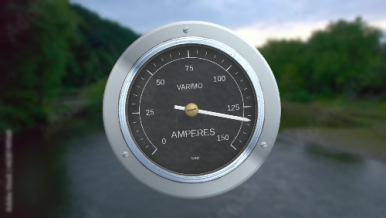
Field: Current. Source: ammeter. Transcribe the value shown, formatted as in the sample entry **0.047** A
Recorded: **132.5** A
